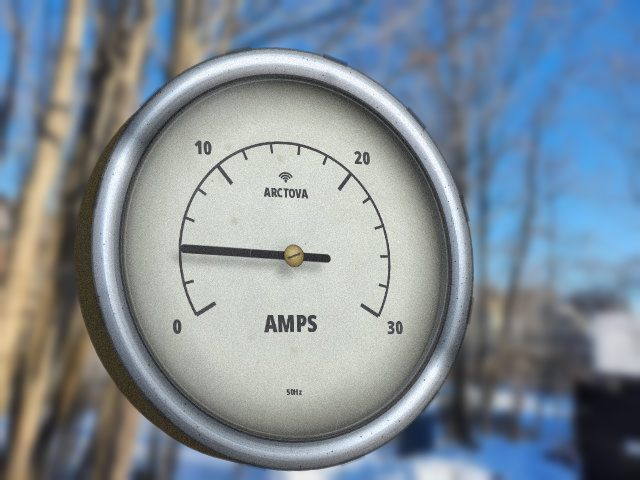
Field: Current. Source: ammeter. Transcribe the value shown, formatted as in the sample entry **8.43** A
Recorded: **4** A
